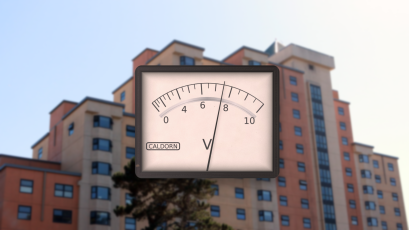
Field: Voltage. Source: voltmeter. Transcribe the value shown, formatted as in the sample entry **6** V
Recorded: **7.5** V
